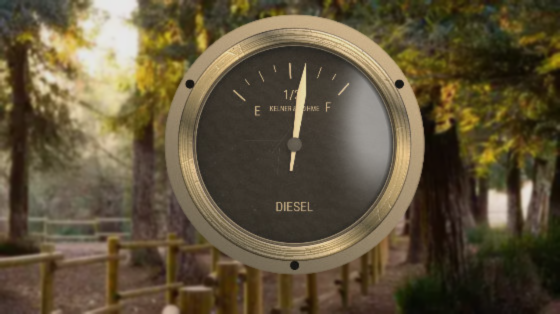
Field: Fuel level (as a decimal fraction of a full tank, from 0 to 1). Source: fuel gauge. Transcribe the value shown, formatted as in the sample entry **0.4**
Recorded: **0.625**
